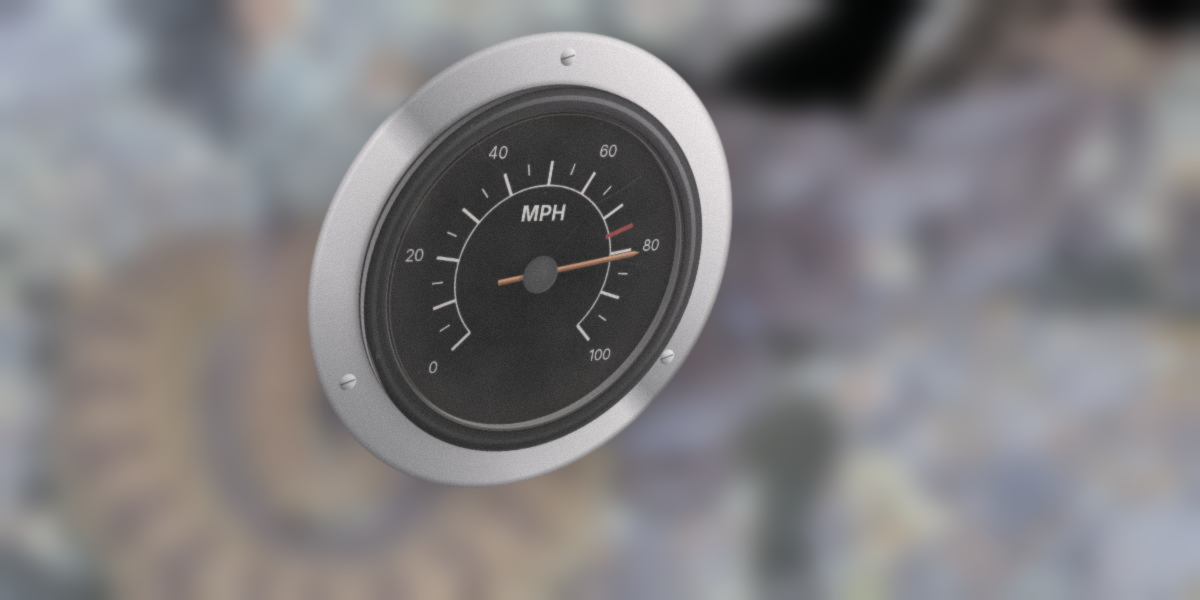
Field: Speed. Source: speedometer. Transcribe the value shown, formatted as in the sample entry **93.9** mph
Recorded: **80** mph
